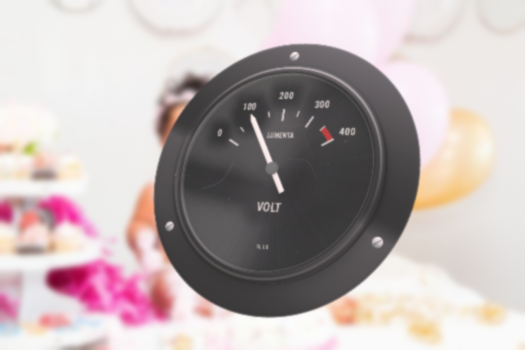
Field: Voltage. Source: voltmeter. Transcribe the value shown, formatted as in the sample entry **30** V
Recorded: **100** V
